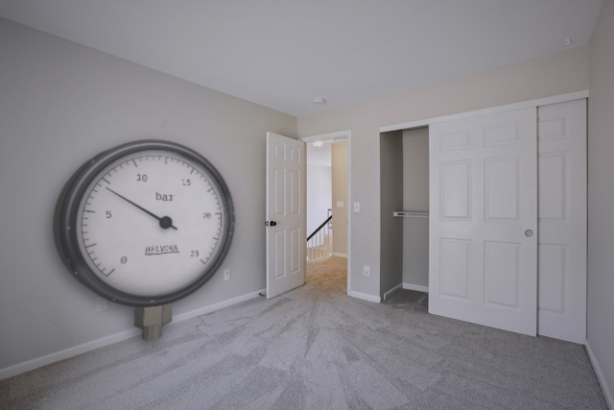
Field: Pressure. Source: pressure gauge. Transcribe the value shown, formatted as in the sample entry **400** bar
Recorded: **7** bar
